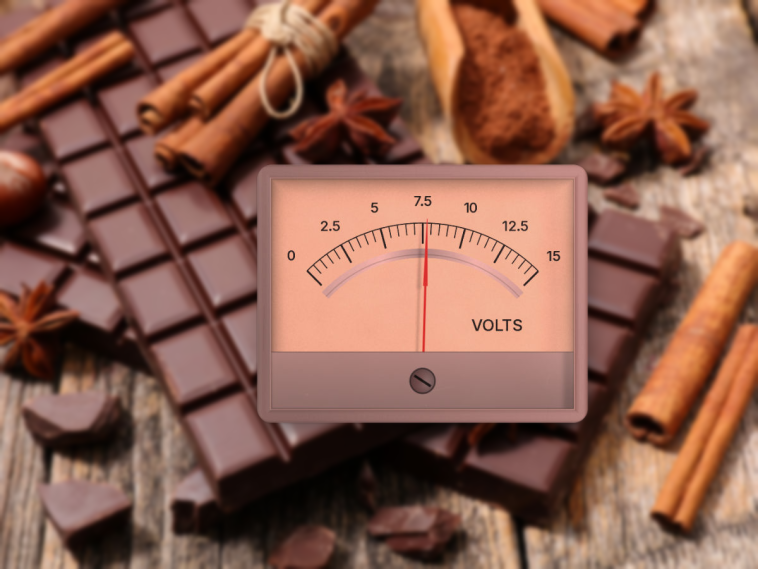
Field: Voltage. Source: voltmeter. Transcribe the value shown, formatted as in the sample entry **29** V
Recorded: **7.75** V
